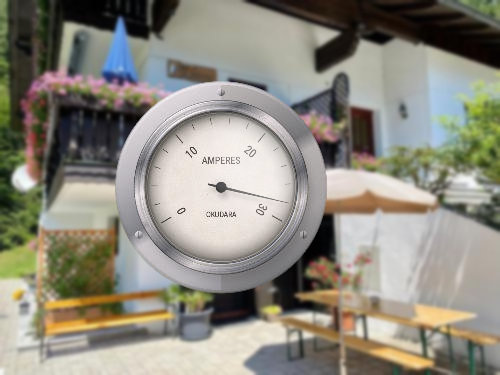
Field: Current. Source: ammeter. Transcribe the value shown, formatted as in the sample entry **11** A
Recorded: **28** A
